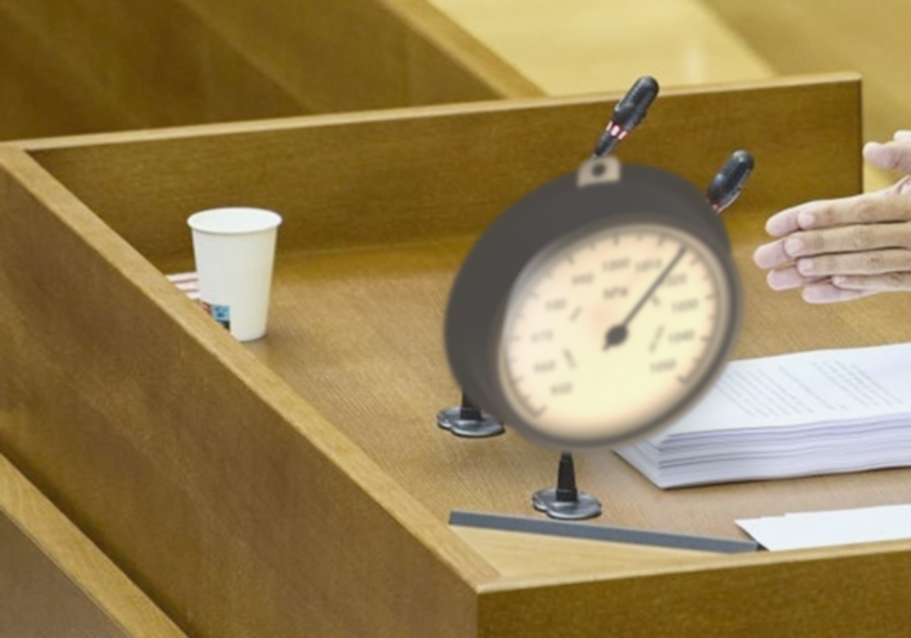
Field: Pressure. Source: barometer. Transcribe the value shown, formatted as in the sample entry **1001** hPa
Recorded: **1015** hPa
